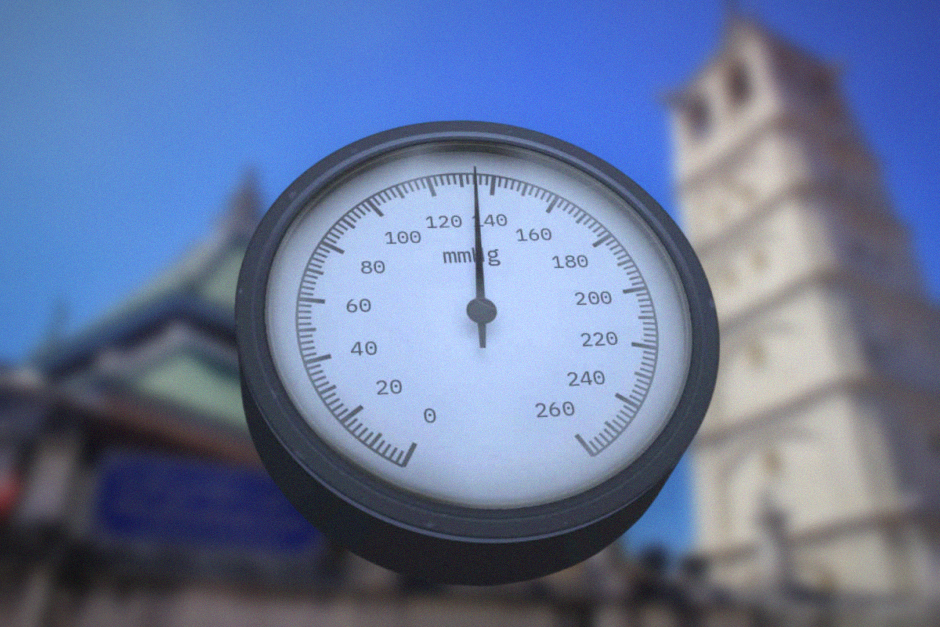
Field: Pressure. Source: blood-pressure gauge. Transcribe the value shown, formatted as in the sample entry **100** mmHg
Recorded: **134** mmHg
